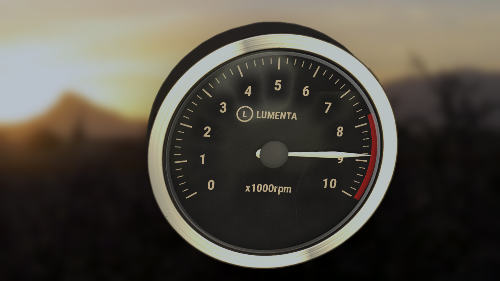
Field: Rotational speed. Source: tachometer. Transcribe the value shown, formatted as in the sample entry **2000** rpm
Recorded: **8800** rpm
